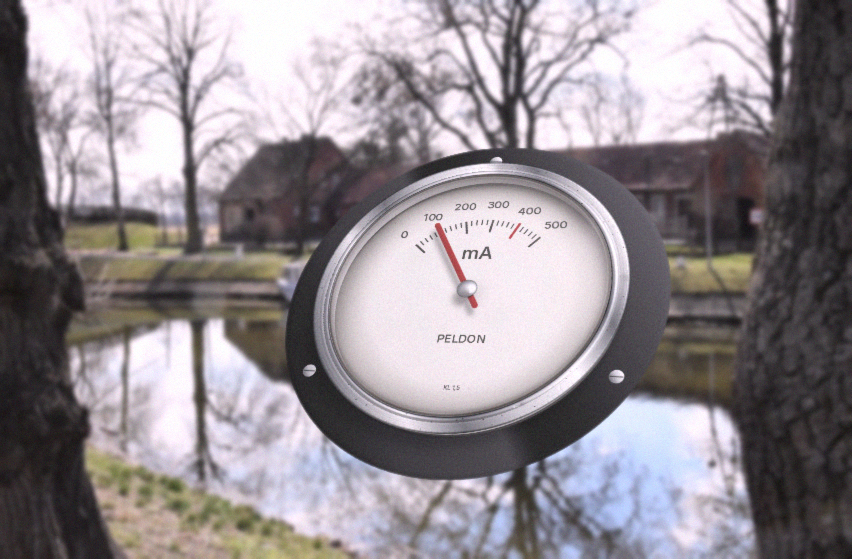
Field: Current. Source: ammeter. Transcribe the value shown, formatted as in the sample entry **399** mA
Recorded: **100** mA
